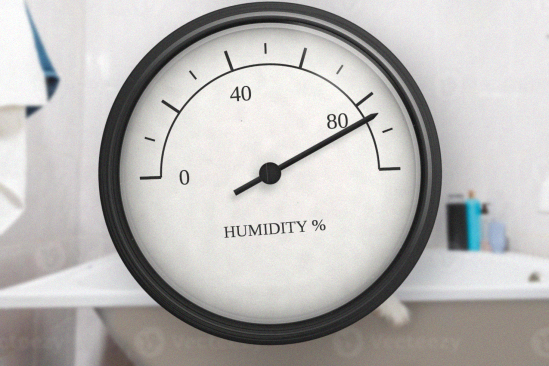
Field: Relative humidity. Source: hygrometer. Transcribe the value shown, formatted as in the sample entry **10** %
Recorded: **85** %
